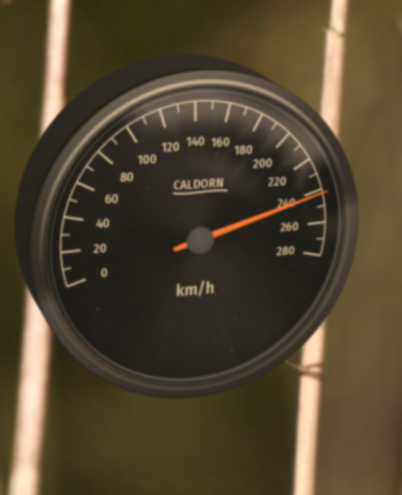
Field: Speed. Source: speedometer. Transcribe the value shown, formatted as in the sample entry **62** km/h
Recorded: **240** km/h
